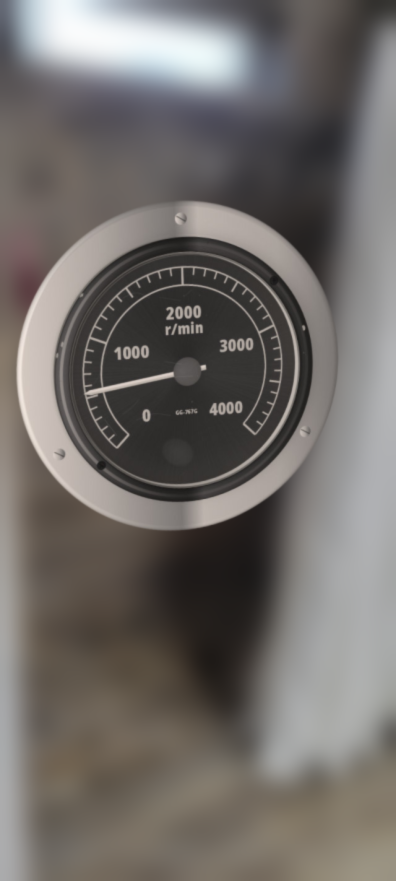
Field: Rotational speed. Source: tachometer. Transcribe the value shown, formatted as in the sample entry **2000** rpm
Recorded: **550** rpm
